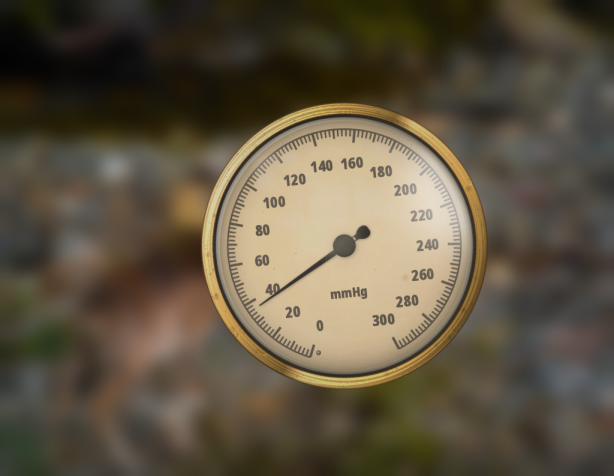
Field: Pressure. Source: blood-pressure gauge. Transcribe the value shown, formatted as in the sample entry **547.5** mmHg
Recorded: **36** mmHg
